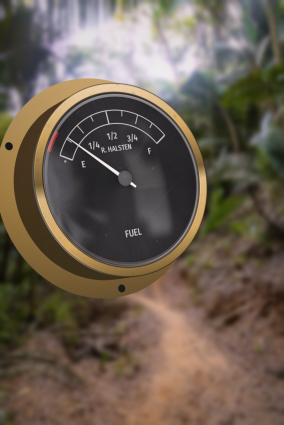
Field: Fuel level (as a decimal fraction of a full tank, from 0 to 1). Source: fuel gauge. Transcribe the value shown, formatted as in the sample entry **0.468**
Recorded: **0.125**
